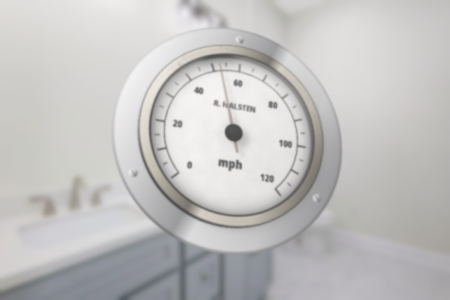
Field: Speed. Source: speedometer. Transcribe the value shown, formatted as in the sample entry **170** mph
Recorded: **52.5** mph
